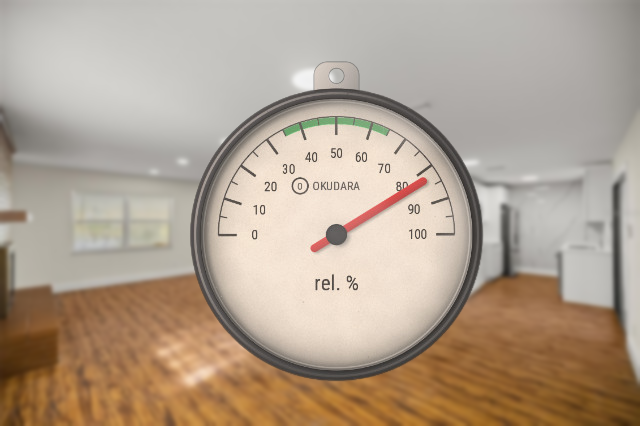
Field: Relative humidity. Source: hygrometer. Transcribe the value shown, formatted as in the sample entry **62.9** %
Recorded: **82.5** %
